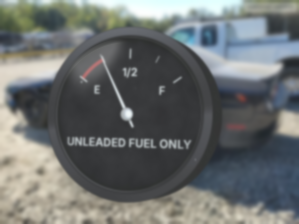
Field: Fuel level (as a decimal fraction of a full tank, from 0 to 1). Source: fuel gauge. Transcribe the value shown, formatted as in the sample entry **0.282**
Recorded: **0.25**
